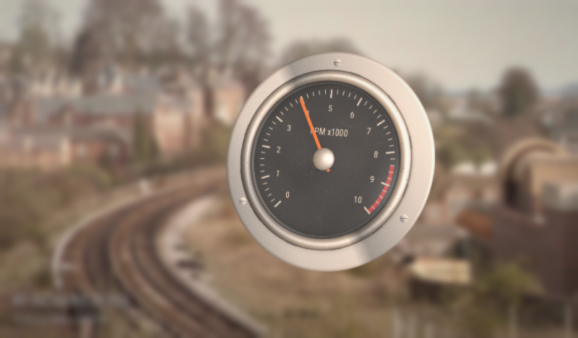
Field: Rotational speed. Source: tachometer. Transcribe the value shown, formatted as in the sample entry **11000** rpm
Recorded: **4000** rpm
